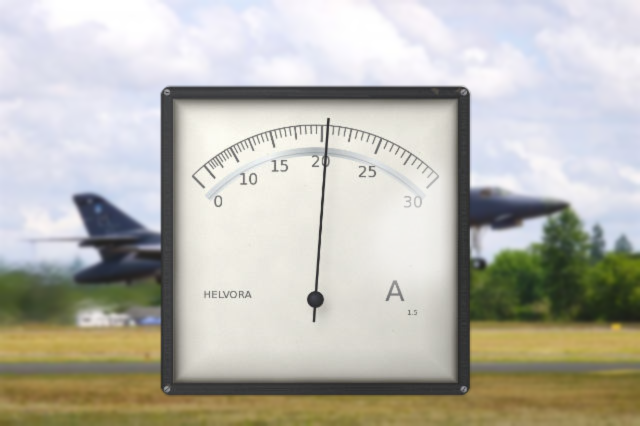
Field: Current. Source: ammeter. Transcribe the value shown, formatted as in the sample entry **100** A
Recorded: **20.5** A
